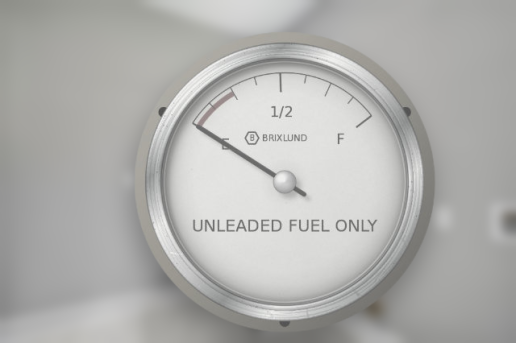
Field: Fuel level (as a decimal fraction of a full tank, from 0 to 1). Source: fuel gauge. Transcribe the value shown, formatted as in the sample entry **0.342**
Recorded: **0**
